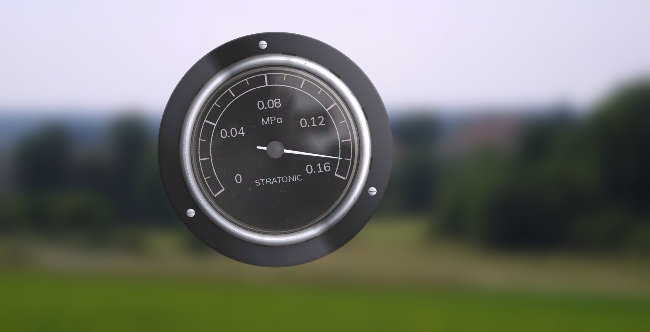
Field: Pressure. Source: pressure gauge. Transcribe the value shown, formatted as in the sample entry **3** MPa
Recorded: **0.15** MPa
